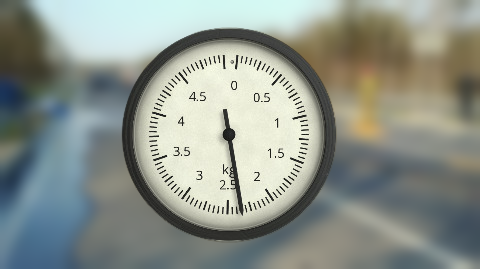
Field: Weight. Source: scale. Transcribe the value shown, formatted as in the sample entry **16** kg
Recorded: **2.35** kg
